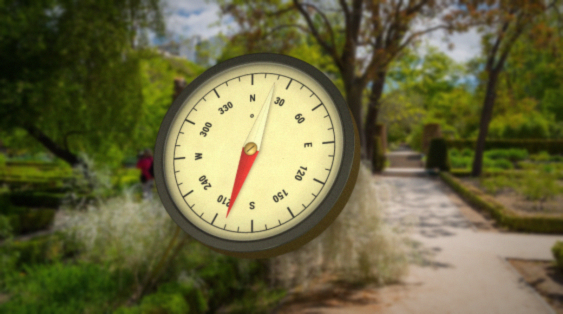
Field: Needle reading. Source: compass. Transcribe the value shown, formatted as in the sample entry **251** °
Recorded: **200** °
